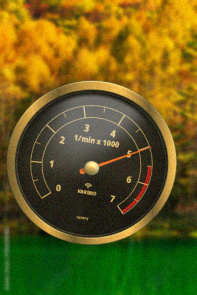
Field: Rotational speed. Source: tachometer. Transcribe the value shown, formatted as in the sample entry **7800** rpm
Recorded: **5000** rpm
